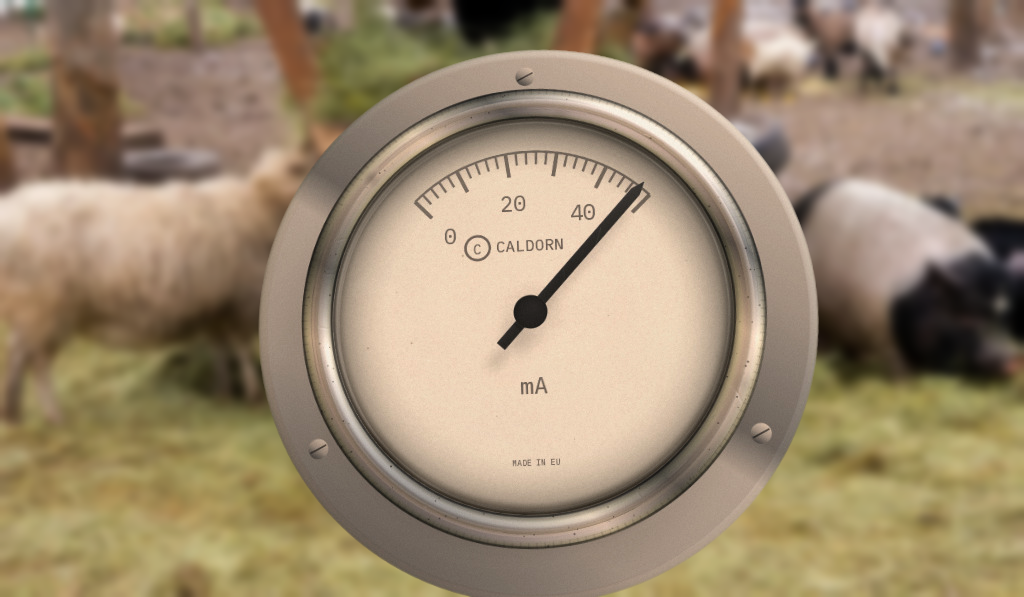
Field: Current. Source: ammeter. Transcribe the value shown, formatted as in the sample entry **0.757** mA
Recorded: **48** mA
